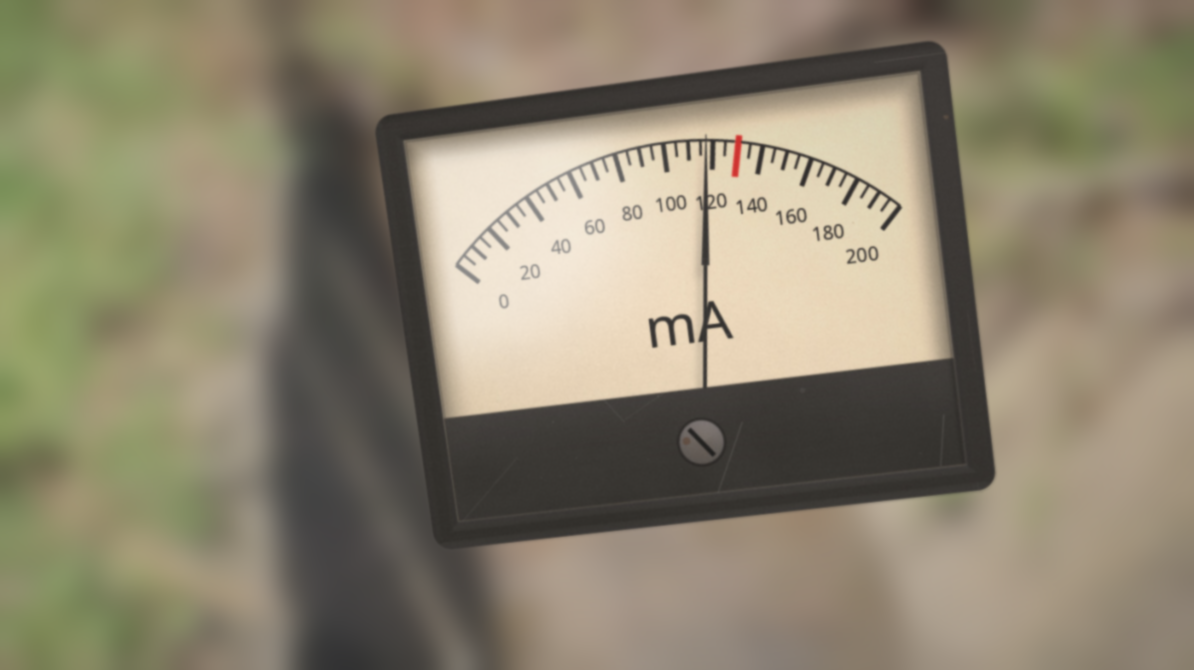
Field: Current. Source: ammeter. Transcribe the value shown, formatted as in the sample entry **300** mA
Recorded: **117.5** mA
